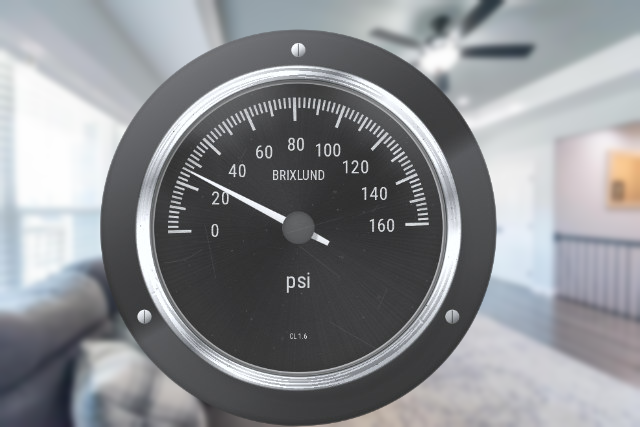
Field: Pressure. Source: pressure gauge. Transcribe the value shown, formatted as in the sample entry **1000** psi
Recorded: **26** psi
